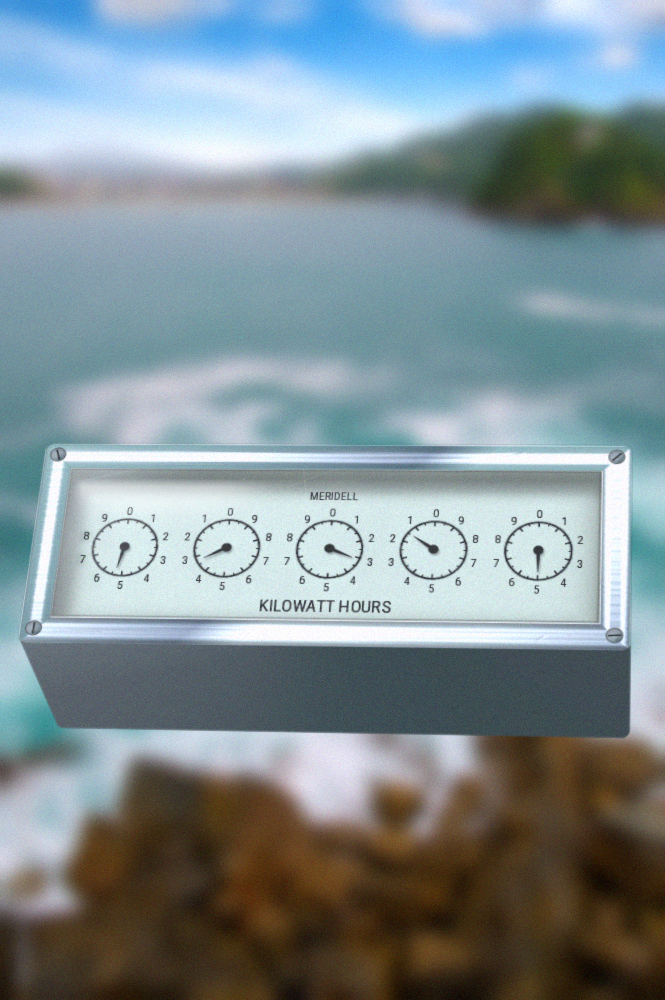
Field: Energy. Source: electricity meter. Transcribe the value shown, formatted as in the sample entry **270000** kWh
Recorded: **53315** kWh
